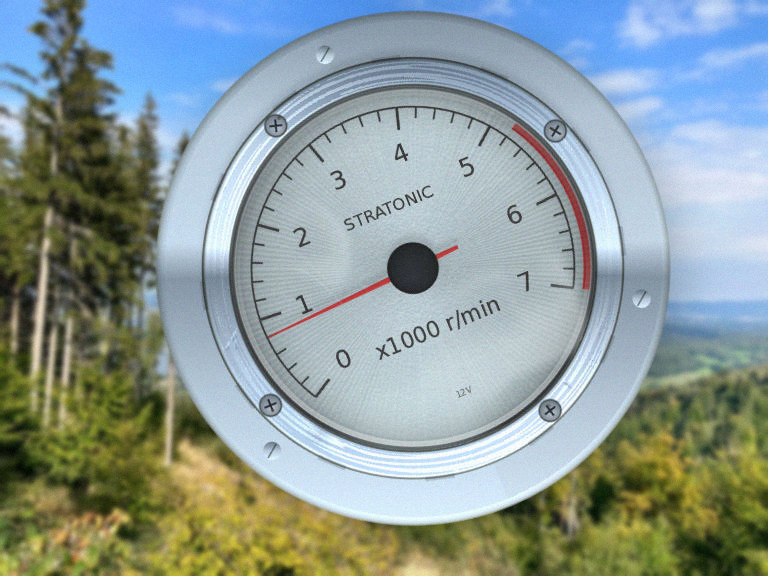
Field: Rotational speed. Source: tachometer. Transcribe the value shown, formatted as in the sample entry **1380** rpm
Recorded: **800** rpm
